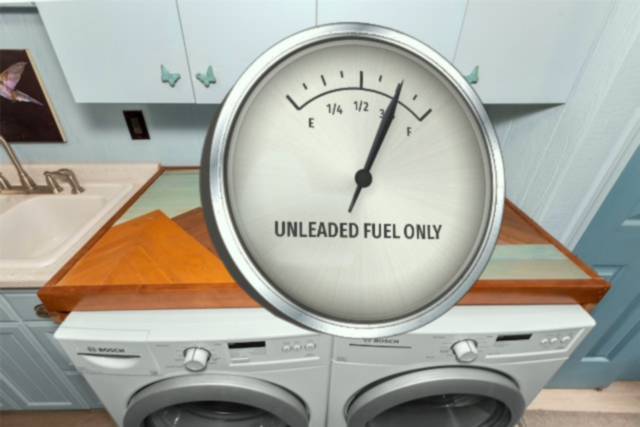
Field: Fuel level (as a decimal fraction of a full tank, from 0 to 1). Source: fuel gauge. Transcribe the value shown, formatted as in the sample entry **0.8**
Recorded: **0.75**
